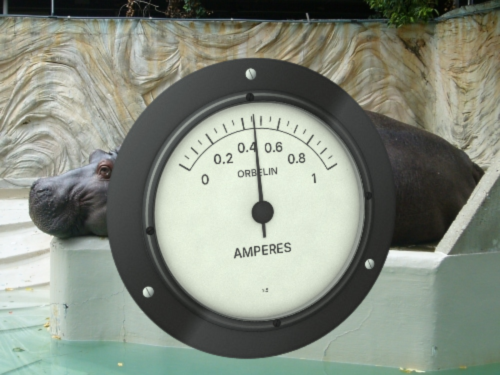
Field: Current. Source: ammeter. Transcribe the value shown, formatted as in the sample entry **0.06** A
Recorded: **0.45** A
